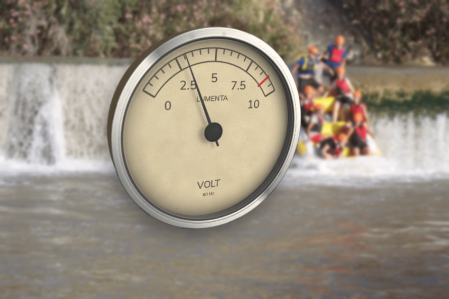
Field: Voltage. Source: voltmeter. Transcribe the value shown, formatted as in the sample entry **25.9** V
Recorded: **3** V
